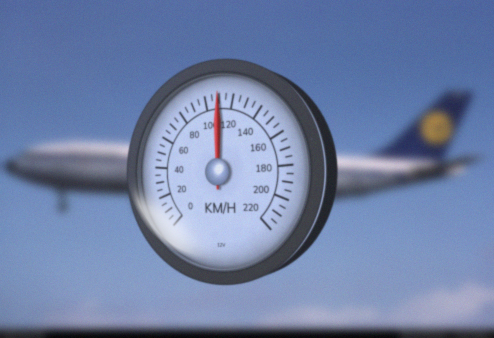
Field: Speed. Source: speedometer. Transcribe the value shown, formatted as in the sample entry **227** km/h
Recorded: **110** km/h
